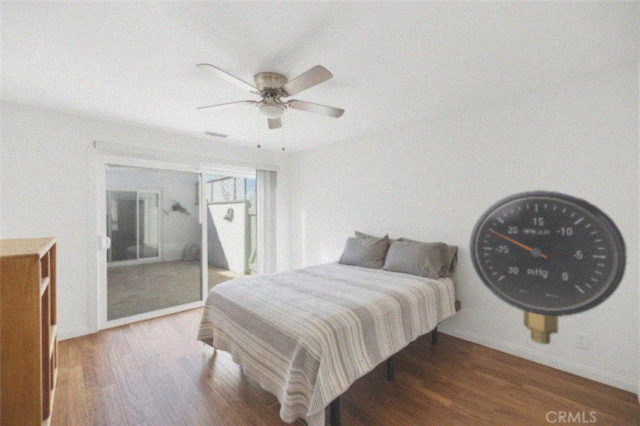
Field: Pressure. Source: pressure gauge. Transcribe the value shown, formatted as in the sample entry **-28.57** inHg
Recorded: **-22** inHg
